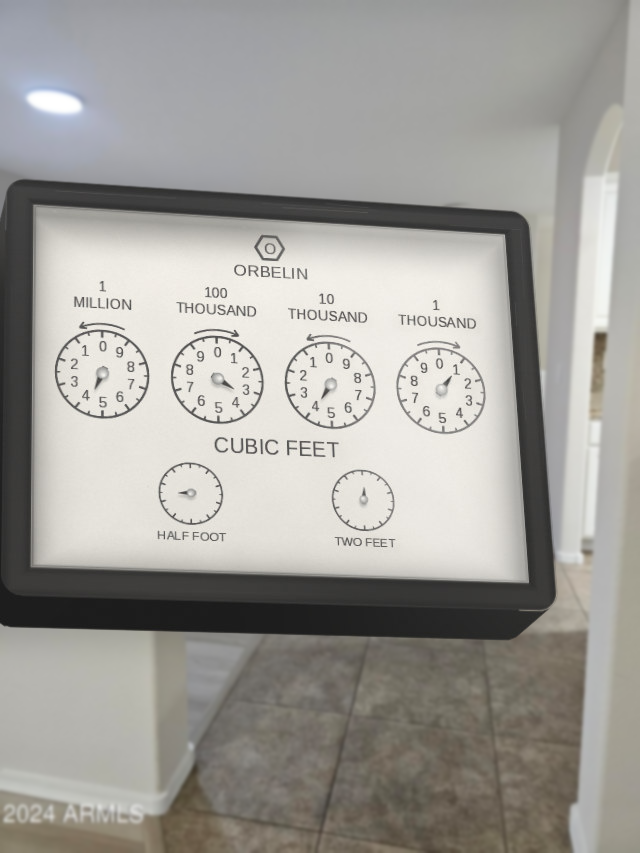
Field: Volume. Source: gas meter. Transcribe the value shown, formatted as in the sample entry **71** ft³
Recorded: **434100** ft³
